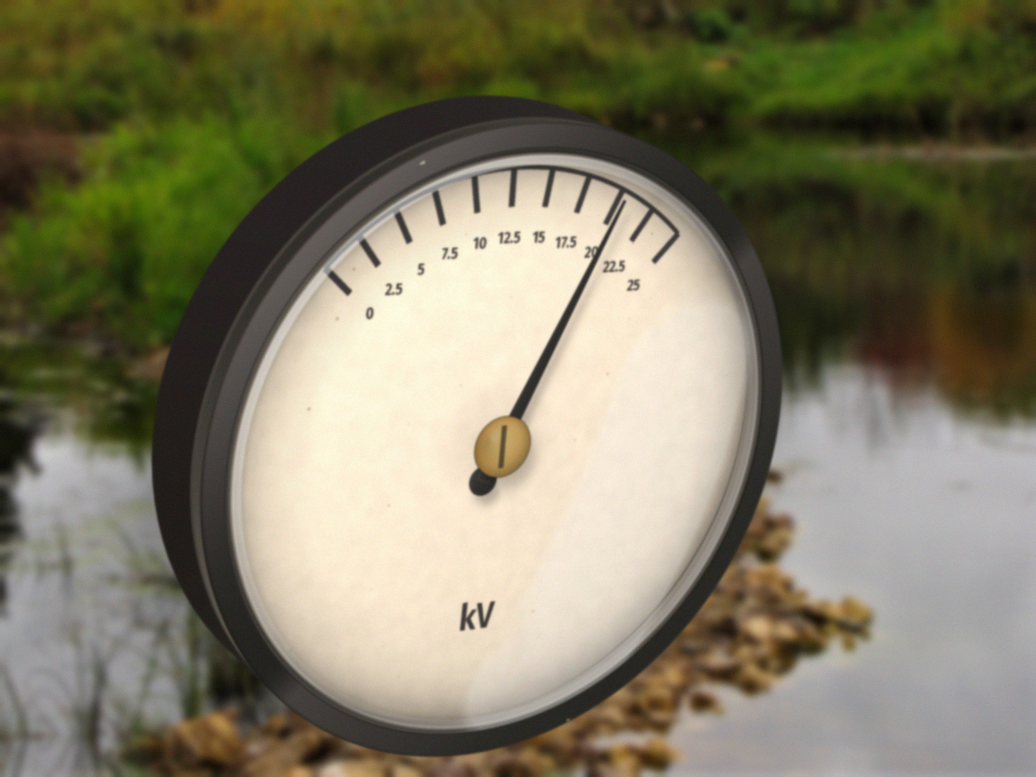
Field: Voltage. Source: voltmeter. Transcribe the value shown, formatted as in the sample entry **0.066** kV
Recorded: **20** kV
